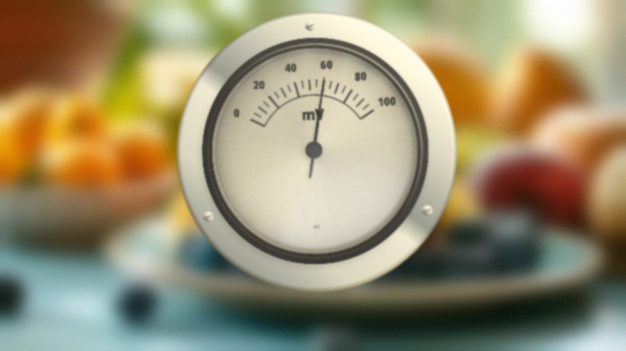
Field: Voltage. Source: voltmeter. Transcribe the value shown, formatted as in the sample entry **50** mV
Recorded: **60** mV
